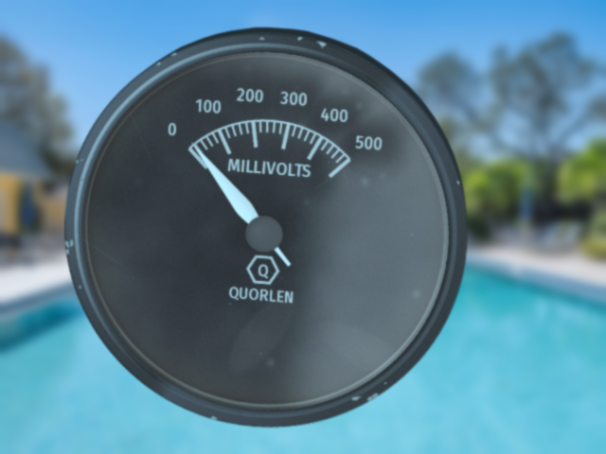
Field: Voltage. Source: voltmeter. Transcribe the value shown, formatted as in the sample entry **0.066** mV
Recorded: **20** mV
